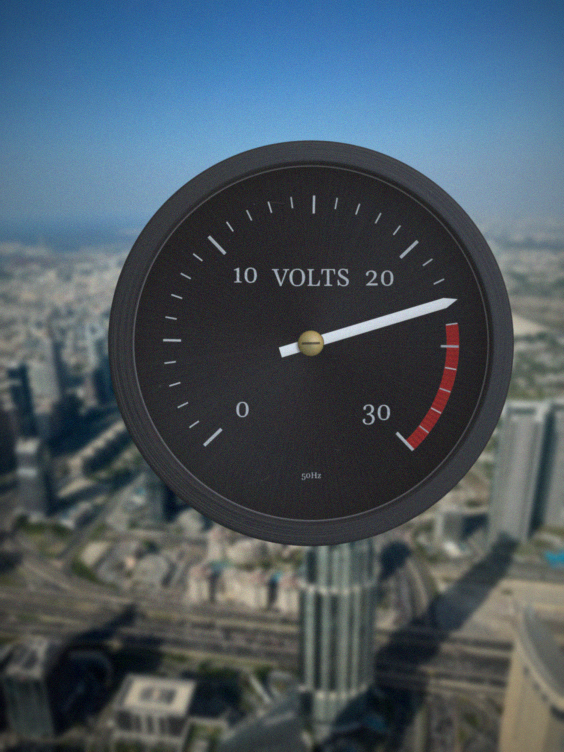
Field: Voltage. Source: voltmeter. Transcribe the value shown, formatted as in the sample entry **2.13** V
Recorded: **23** V
